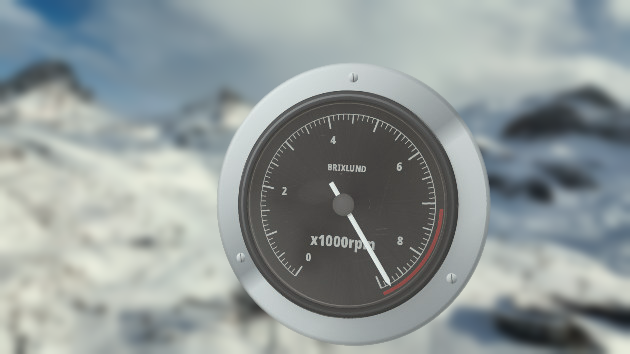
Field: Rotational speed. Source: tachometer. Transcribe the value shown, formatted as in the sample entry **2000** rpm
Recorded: **8800** rpm
